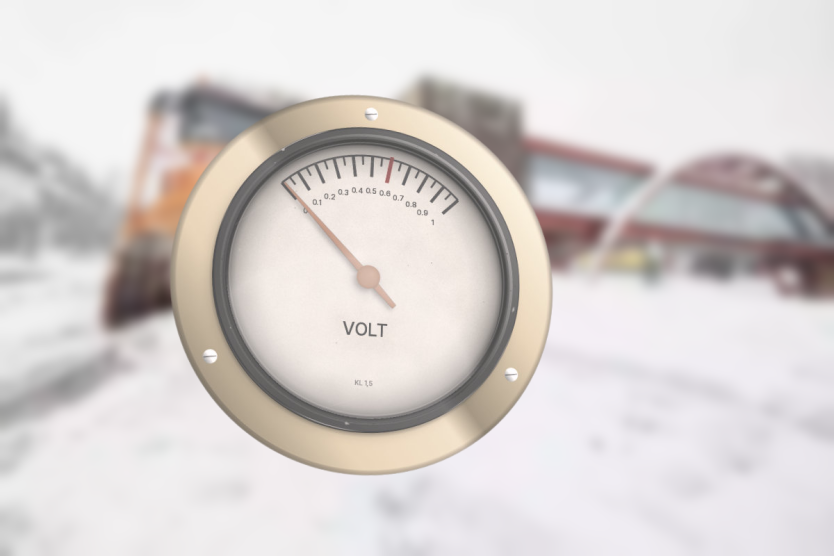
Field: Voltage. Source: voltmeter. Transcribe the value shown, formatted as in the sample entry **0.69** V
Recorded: **0** V
